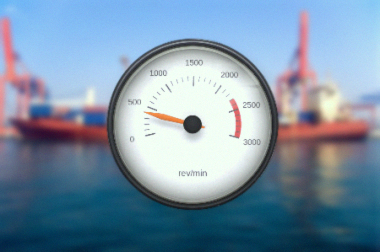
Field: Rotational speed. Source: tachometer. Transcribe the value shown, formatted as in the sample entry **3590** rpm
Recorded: **400** rpm
